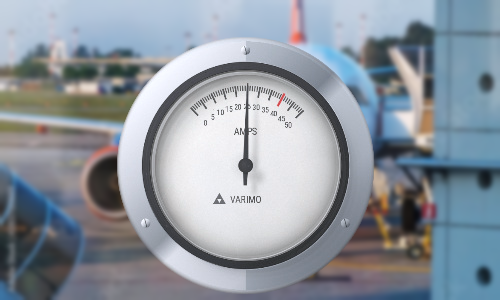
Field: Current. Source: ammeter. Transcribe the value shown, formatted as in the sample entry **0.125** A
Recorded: **25** A
